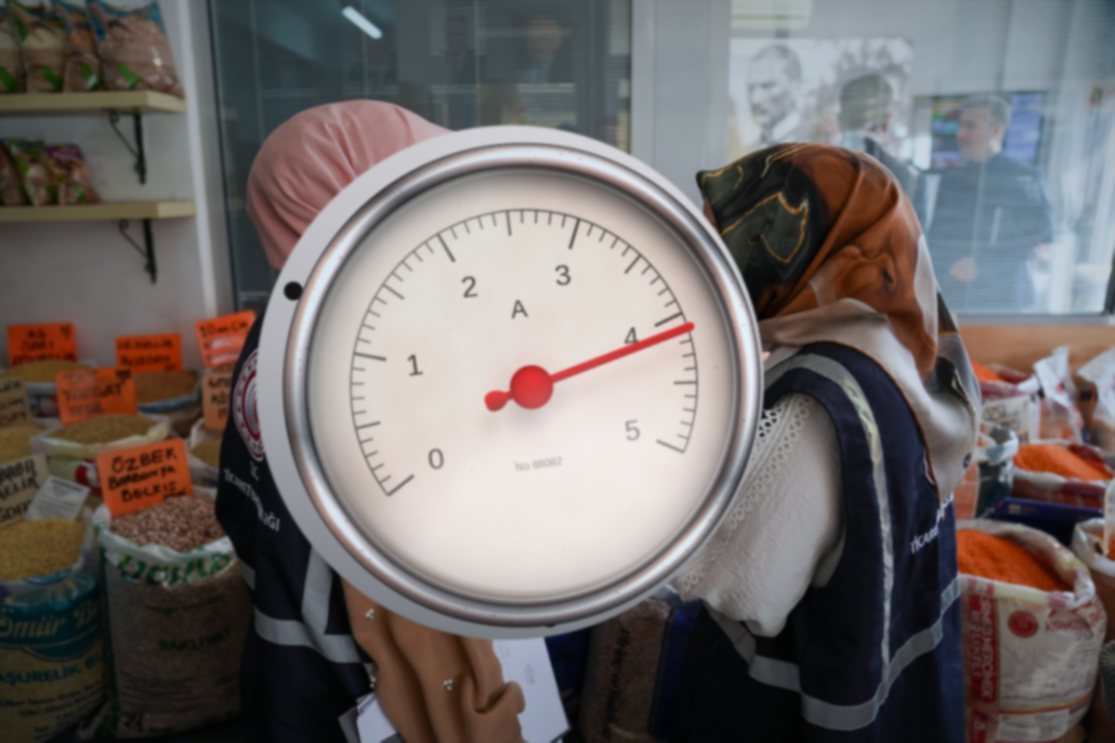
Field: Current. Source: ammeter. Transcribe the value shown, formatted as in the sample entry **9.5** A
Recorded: **4.1** A
